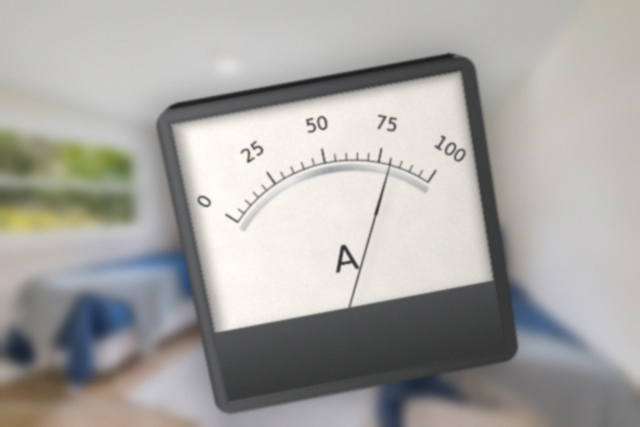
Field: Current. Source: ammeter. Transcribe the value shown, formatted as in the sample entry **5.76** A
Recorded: **80** A
